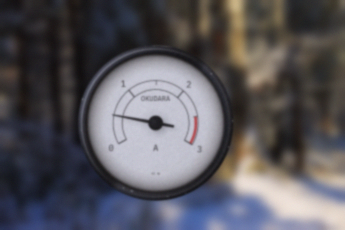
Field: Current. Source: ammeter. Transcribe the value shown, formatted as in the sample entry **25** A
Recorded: **0.5** A
